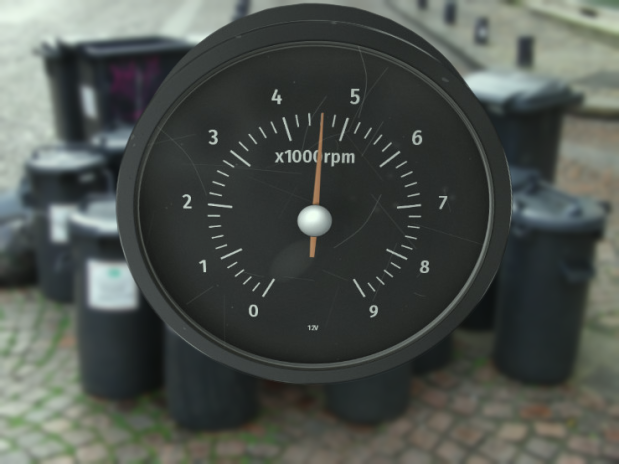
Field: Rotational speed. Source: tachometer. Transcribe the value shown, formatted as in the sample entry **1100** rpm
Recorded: **4600** rpm
